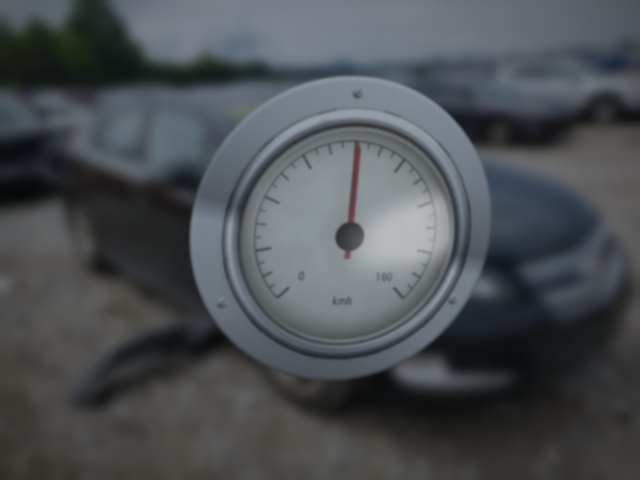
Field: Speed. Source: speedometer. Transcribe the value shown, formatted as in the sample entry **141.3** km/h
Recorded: **80** km/h
